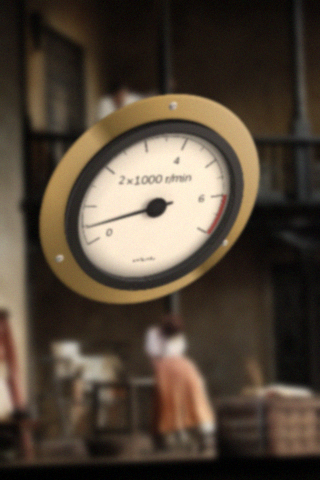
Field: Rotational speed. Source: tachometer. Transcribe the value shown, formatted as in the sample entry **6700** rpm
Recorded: **500** rpm
